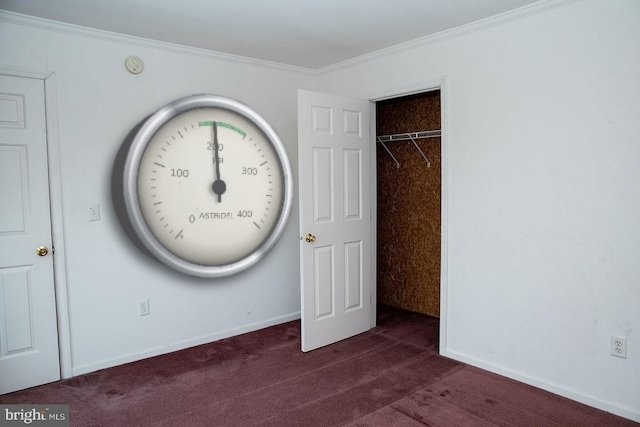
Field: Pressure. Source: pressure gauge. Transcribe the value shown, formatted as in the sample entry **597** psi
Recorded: **200** psi
